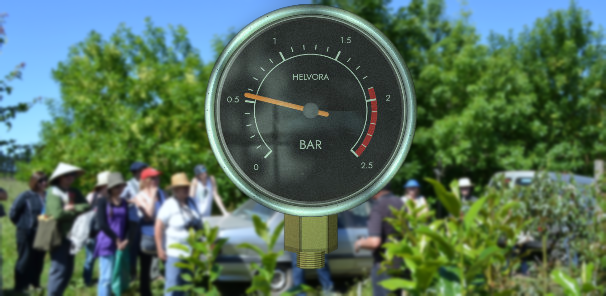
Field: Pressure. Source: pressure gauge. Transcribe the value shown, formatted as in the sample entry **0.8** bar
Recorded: **0.55** bar
